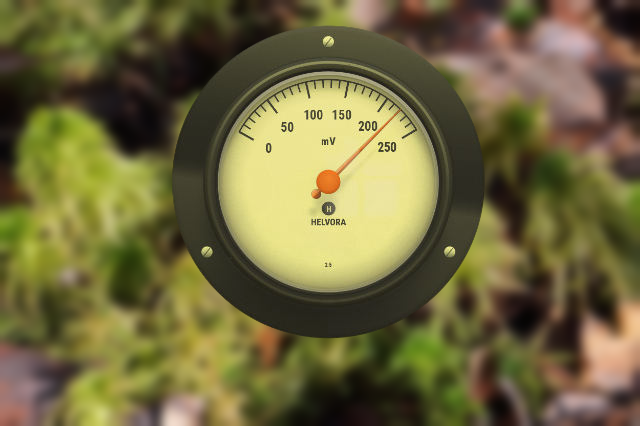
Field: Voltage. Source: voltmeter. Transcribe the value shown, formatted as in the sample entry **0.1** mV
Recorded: **220** mV
